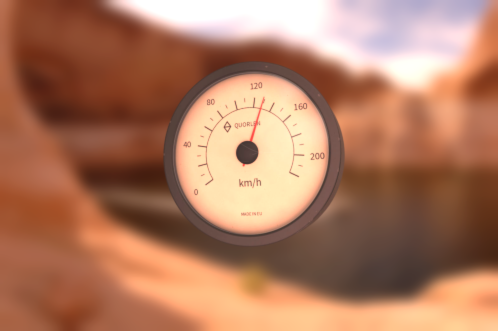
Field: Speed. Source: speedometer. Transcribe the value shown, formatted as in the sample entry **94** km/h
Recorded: **130** km/h
